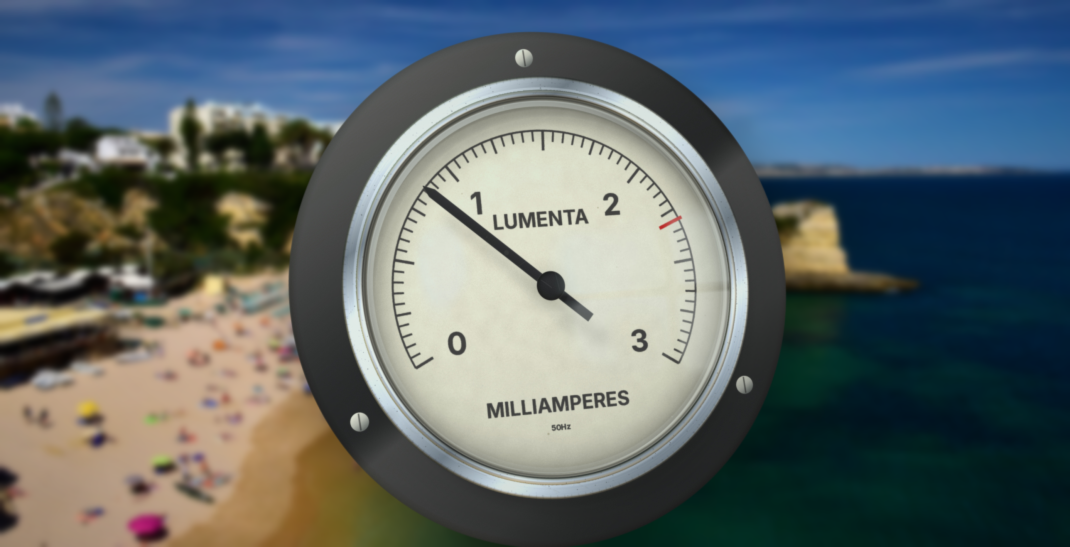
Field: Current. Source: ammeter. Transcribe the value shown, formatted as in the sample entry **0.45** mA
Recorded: **0.85** mA
